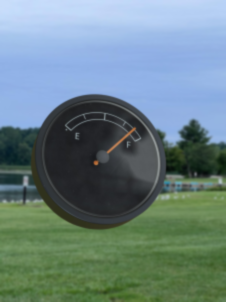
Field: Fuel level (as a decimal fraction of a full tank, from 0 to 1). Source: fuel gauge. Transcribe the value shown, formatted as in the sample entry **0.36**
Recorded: **0.875**
